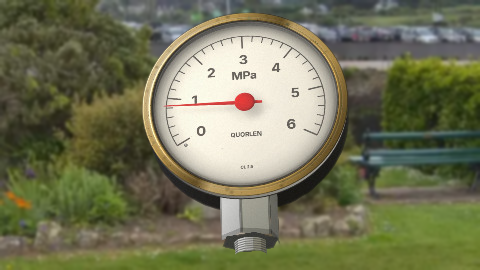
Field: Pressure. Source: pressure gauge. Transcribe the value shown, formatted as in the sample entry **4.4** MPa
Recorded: **0.8** MPa
